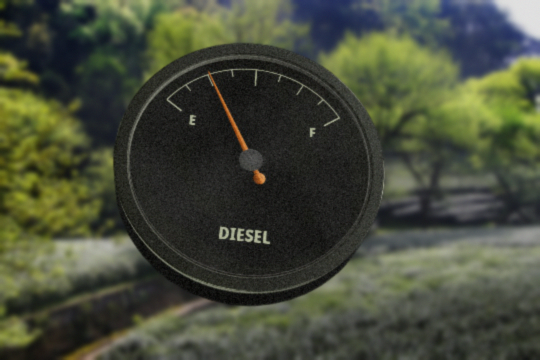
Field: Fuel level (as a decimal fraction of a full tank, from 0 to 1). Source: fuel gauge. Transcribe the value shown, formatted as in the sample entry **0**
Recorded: **0.25**
